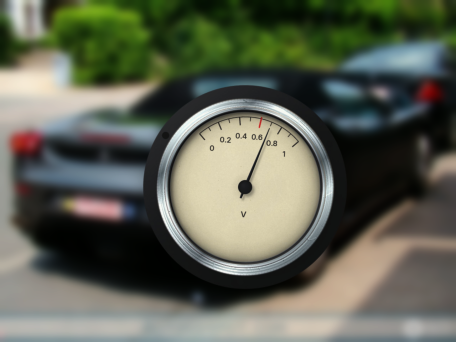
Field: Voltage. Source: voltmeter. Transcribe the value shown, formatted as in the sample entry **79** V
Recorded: **0.7** V
